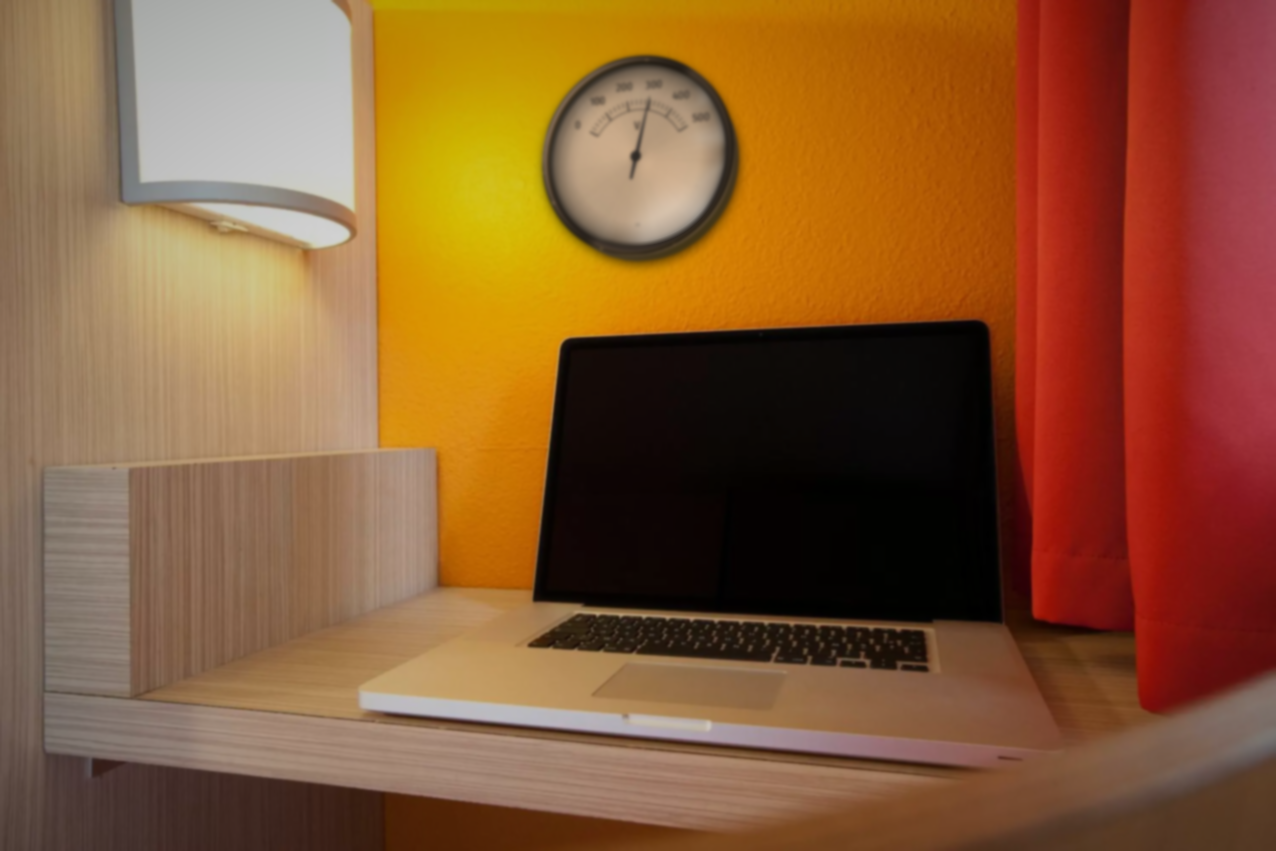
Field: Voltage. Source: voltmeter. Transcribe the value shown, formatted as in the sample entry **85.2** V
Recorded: **300** V
